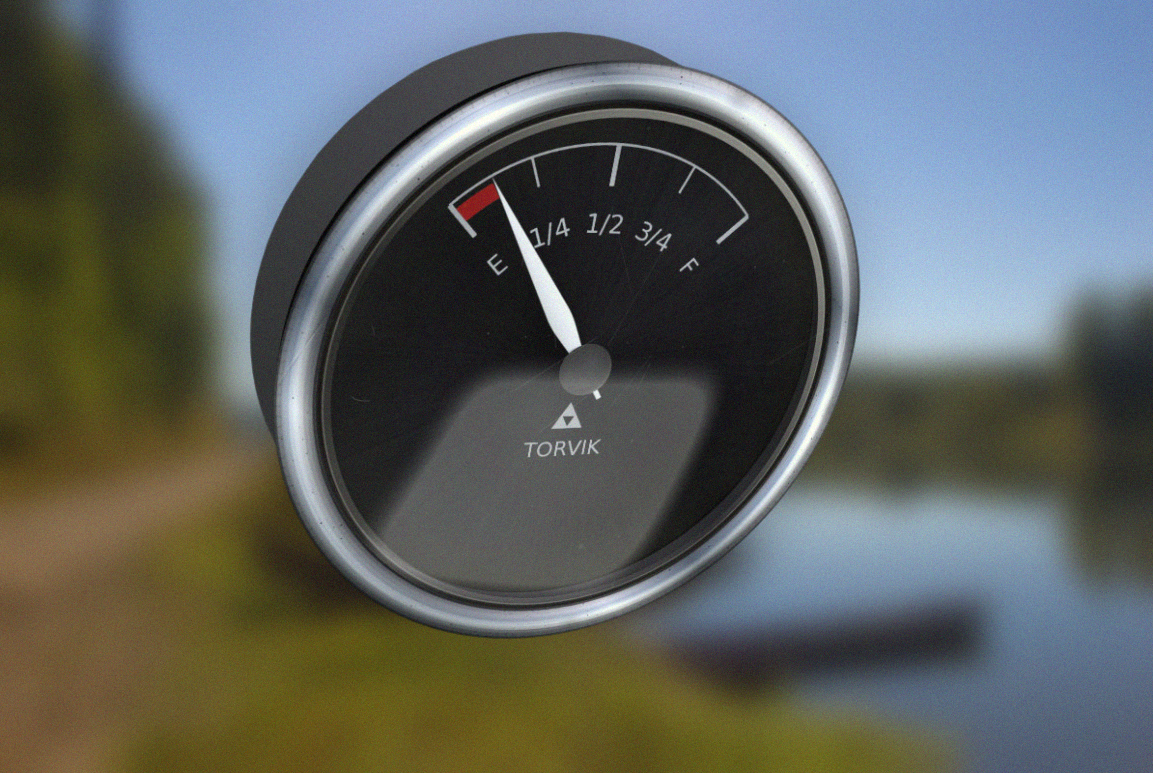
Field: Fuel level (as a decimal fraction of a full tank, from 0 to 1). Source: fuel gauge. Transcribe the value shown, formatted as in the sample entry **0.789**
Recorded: **0.125**
